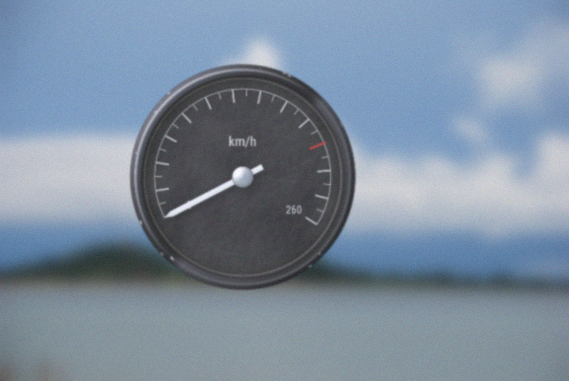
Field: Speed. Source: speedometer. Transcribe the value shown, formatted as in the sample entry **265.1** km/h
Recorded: **0** km/h
